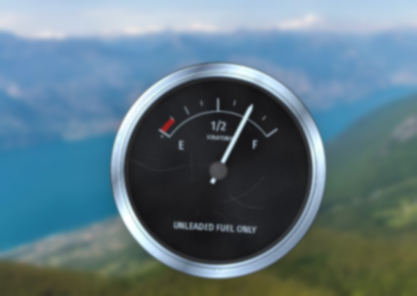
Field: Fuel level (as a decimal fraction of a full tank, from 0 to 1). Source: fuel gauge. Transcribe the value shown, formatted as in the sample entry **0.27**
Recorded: **0.75**
